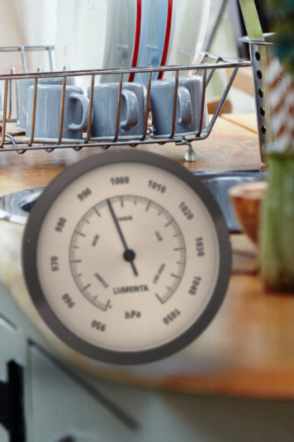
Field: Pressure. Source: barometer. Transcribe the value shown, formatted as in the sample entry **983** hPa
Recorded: **995** hPa
